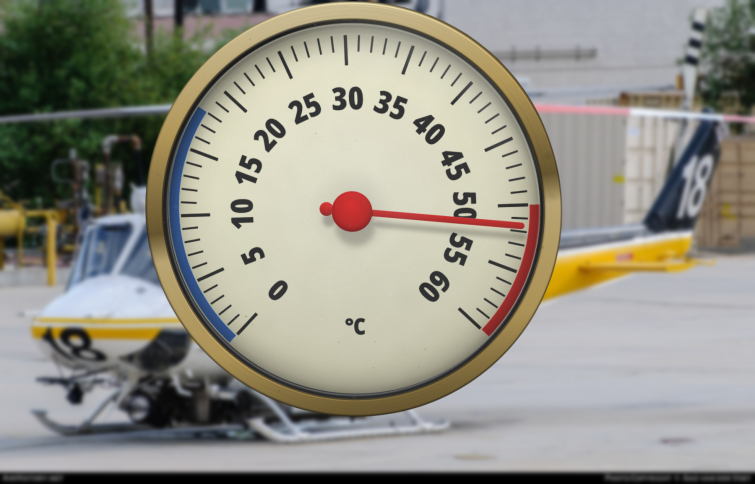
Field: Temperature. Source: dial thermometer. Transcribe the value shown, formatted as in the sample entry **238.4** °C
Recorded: **51.5** °C
